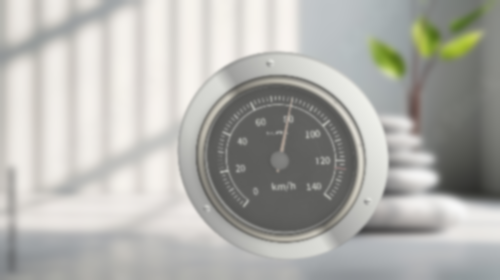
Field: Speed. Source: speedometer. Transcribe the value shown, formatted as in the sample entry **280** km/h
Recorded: **80** km/h
